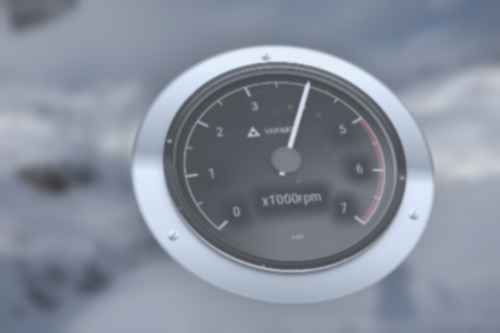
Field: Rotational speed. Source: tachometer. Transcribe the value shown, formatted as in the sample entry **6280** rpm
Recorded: **4000** rpm
